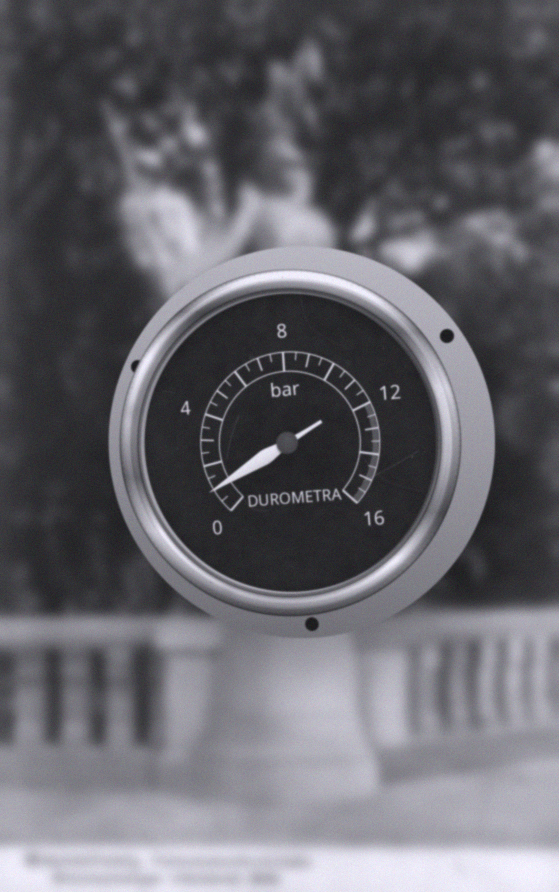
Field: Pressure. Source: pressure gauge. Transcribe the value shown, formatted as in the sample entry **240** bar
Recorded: **1** bar
